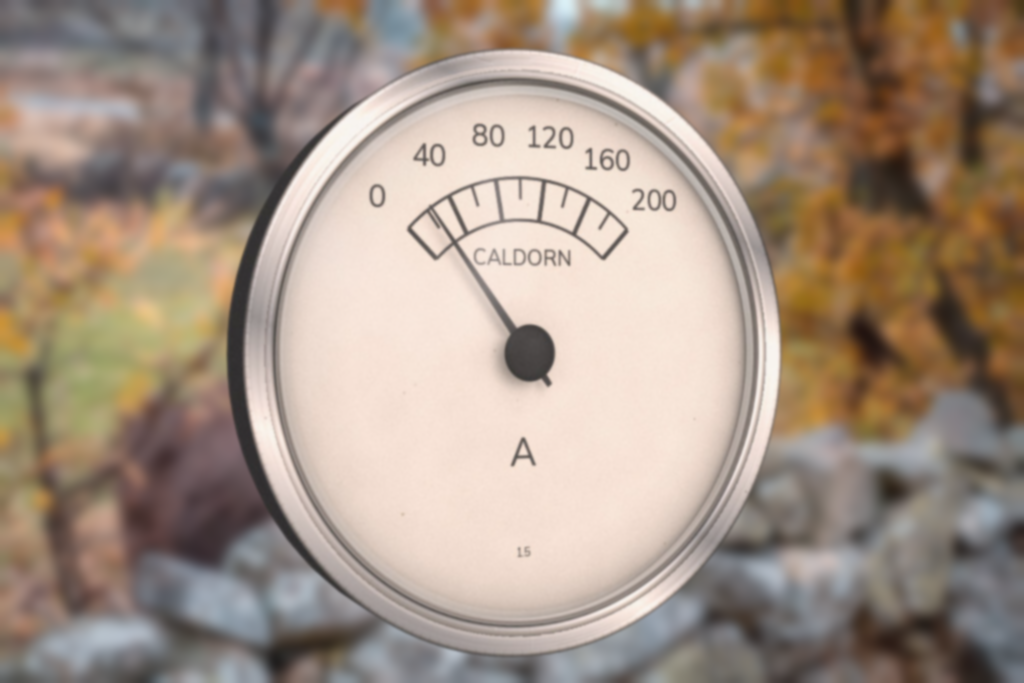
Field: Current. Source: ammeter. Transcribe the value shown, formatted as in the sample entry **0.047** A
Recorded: **20** A
